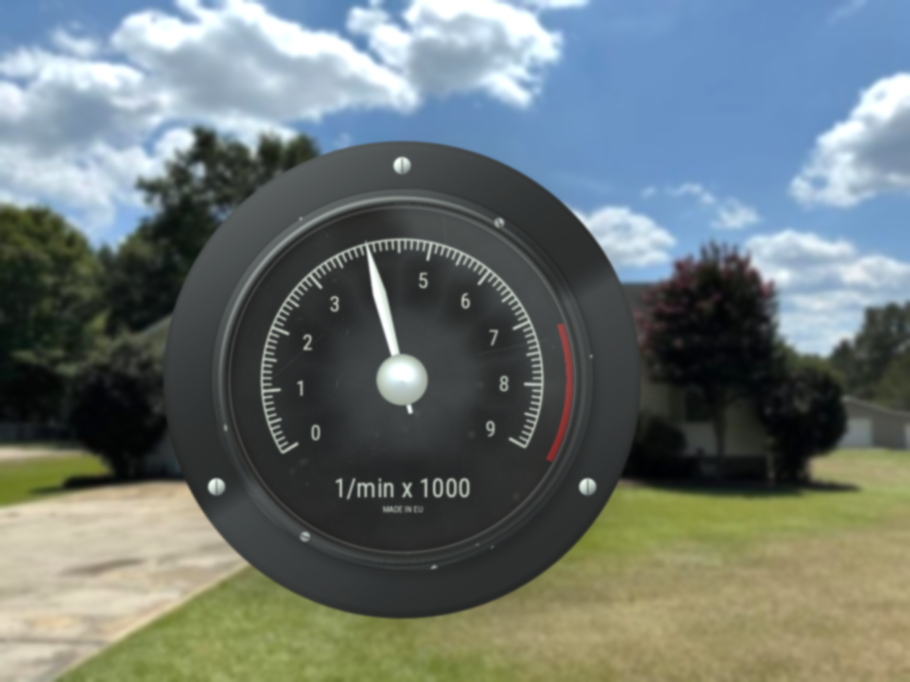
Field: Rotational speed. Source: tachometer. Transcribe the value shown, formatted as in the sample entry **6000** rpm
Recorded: **4000** rpm
